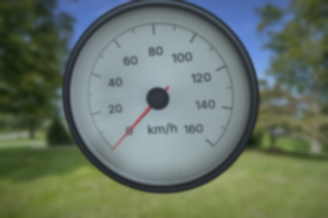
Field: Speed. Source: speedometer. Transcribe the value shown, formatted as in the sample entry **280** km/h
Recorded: **0** km/h
